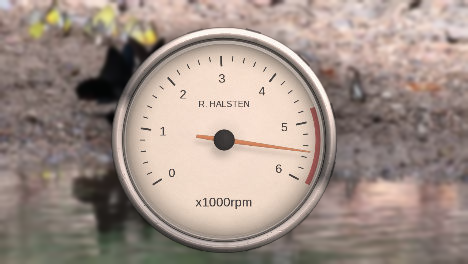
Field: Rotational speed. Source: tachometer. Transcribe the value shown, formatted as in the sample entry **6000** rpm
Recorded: **5500** rpm
